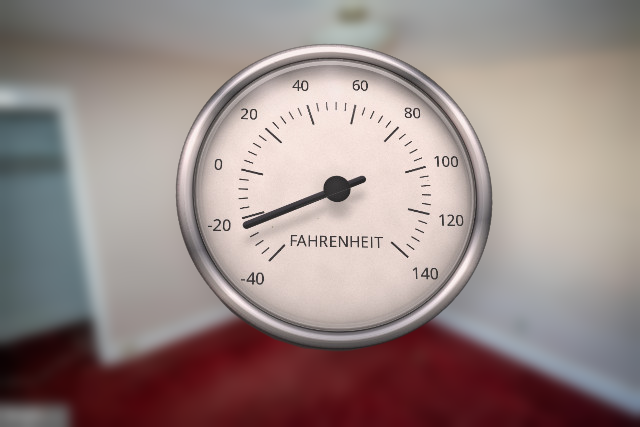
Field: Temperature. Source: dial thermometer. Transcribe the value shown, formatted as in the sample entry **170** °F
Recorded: **-24** °F
